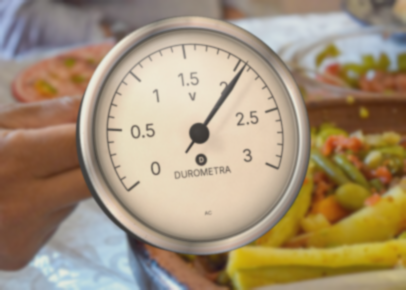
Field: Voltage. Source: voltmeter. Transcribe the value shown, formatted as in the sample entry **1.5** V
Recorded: **2.05** V
